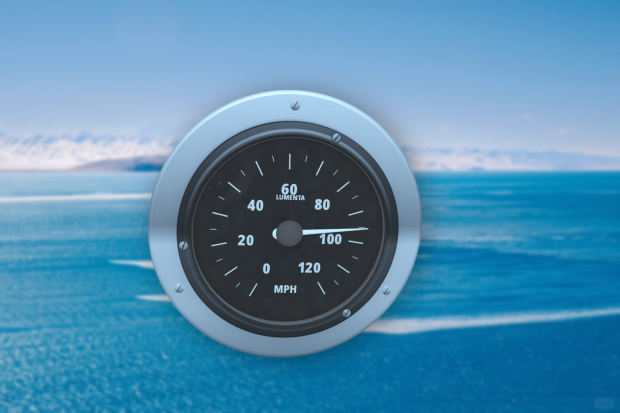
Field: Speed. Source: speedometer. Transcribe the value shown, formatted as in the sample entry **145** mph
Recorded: **95** mph
